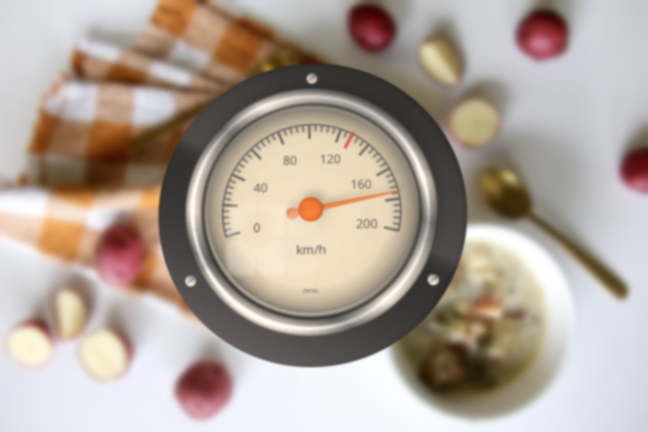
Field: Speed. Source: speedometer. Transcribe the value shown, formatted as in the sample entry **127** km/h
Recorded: **176** km/h
